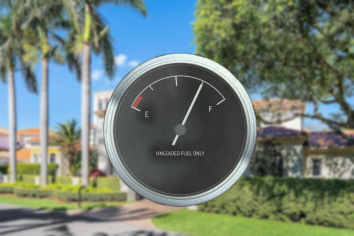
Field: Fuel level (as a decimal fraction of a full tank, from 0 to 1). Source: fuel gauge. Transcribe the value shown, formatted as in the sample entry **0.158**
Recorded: **0.75**
